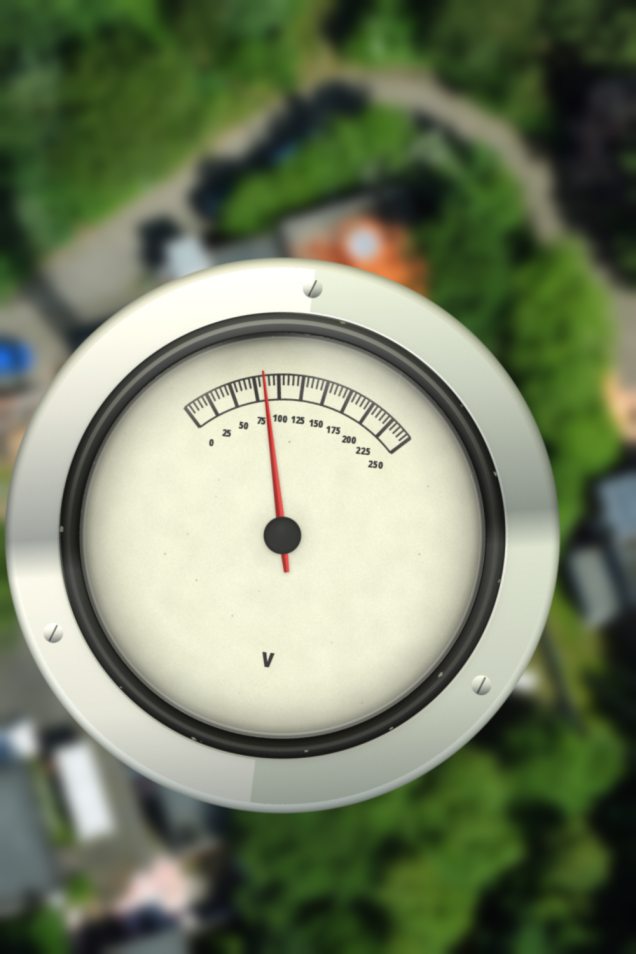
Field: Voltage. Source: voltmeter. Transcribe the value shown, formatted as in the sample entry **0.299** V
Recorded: **85** V
